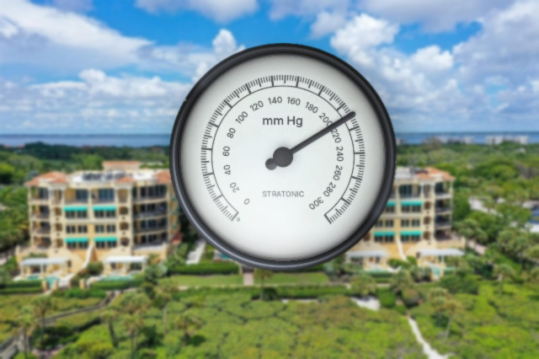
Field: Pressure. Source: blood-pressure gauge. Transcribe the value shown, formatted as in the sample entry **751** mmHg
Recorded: **210** mmHg
